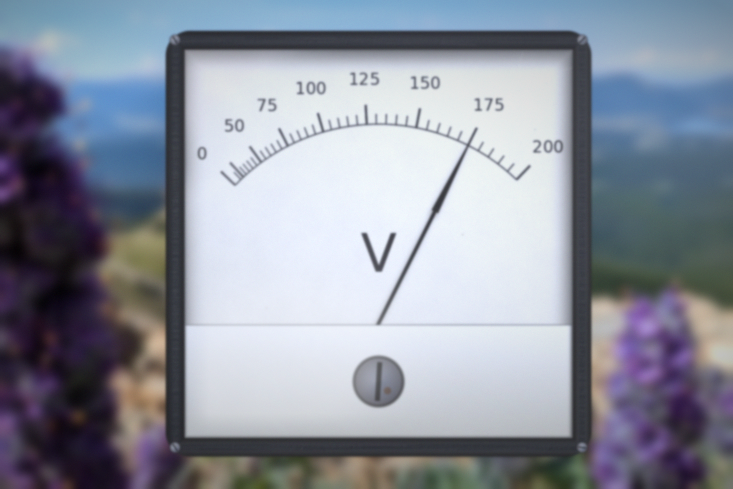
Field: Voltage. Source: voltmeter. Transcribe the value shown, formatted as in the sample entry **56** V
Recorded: **175** V
